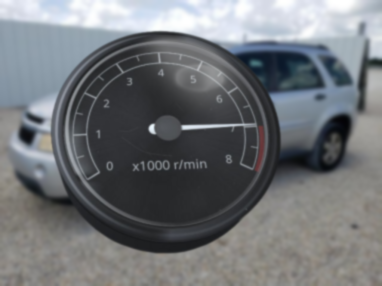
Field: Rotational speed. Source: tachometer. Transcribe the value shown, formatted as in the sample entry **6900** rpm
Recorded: **7000** rpm
